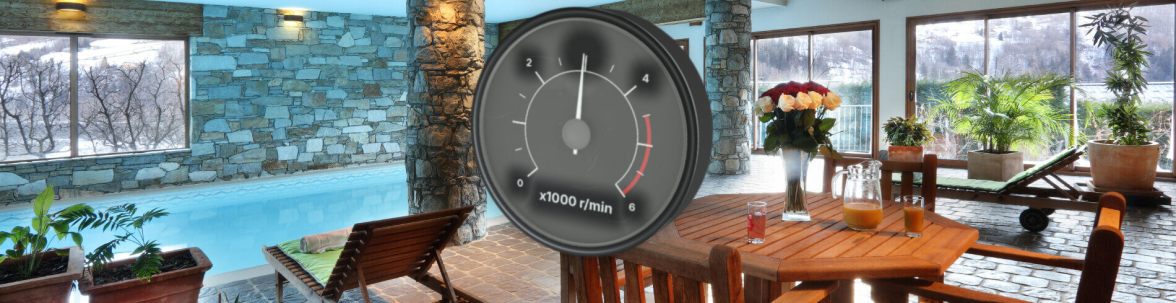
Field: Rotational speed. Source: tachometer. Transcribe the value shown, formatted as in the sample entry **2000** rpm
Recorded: **3000** rpm
